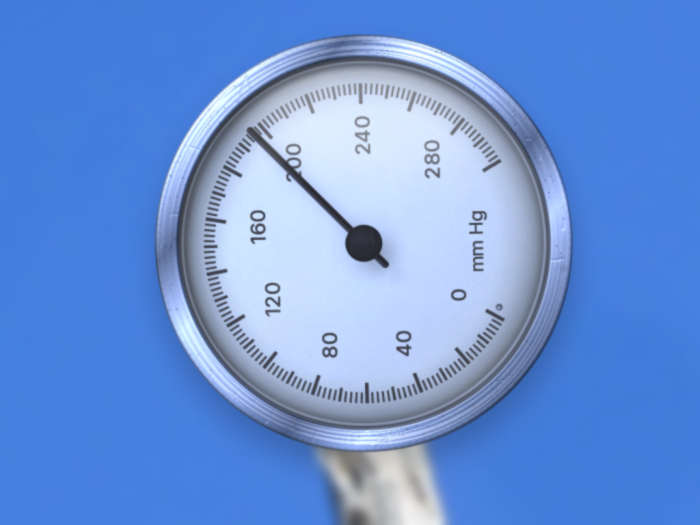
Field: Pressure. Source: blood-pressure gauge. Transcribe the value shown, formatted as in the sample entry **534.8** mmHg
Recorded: **196** mmHg
